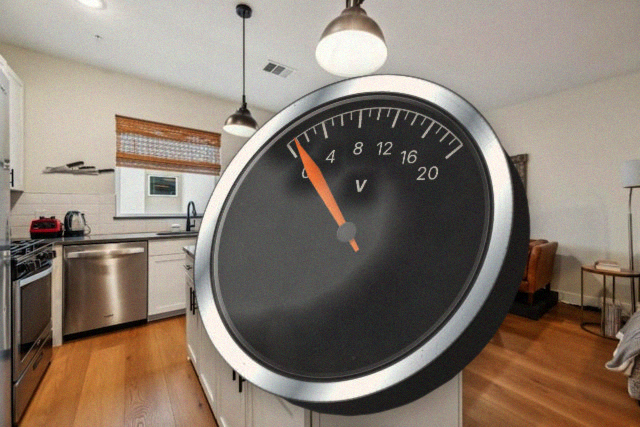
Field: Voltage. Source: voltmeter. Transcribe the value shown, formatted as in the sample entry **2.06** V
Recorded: **1** V
